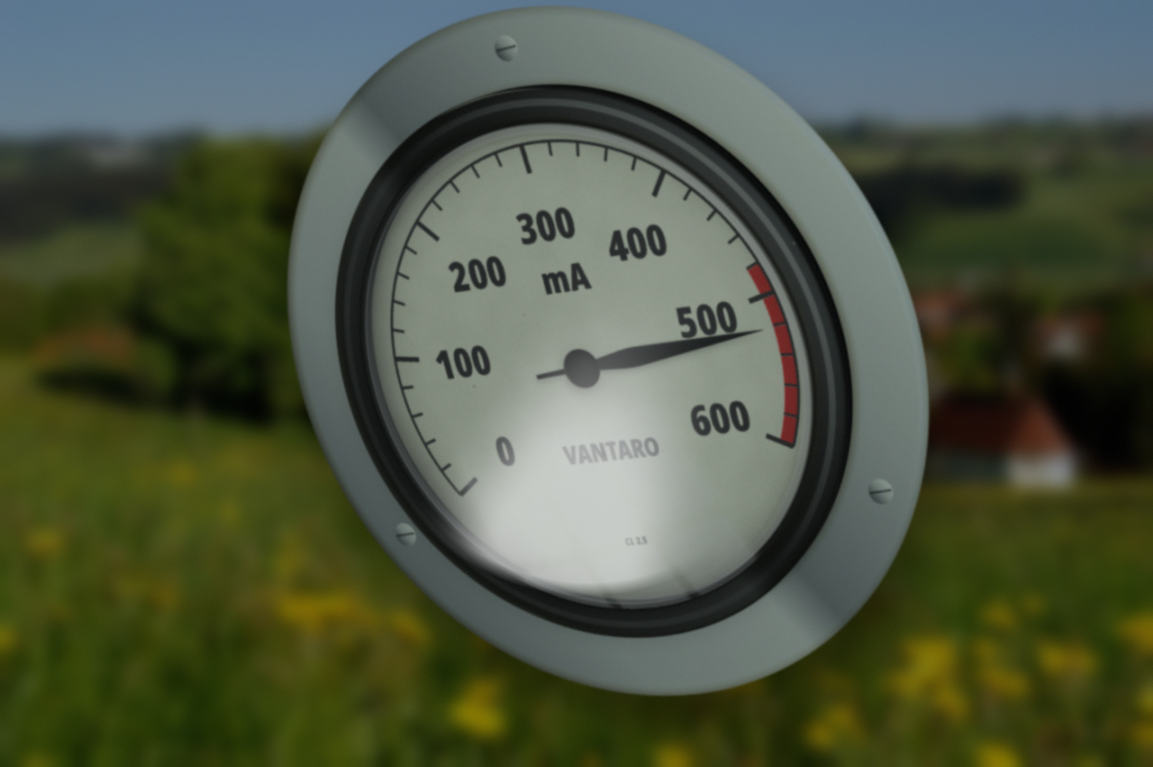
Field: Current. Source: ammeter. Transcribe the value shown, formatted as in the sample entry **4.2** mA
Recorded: **520** mA
